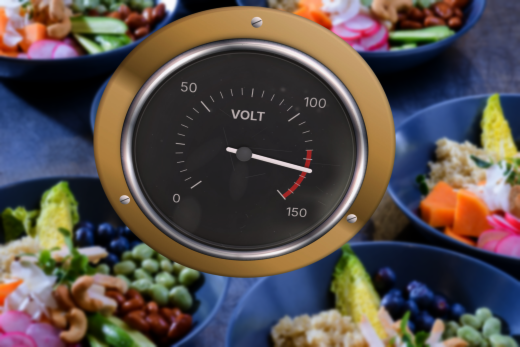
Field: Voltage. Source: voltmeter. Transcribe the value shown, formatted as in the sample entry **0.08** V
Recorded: **130** V
